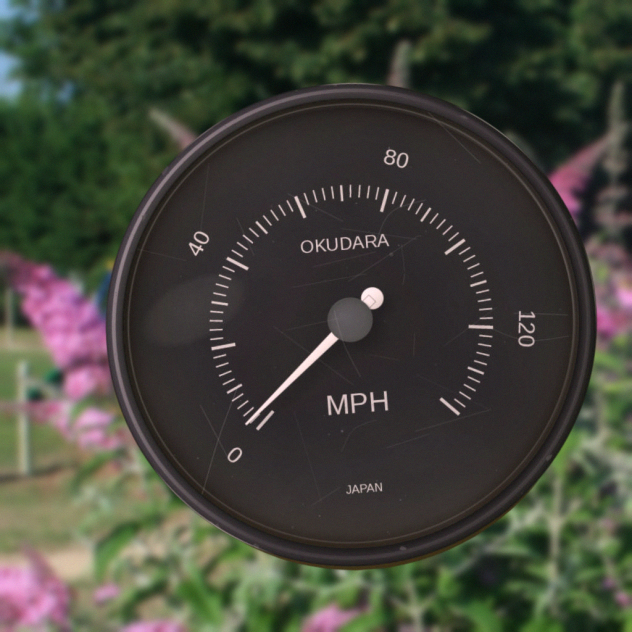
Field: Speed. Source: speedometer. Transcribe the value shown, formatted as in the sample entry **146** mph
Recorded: **2** mph
